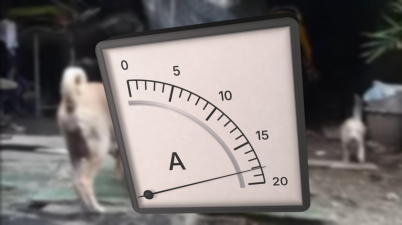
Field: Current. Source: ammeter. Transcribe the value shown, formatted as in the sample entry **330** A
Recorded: **18** A
